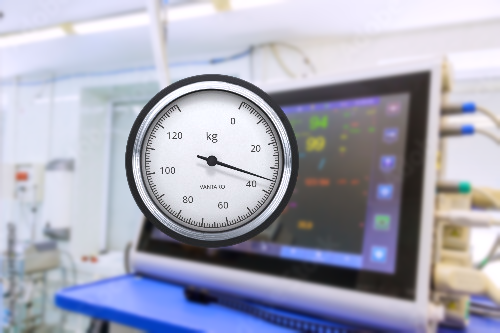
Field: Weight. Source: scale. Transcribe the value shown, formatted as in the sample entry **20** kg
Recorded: **35** kg
